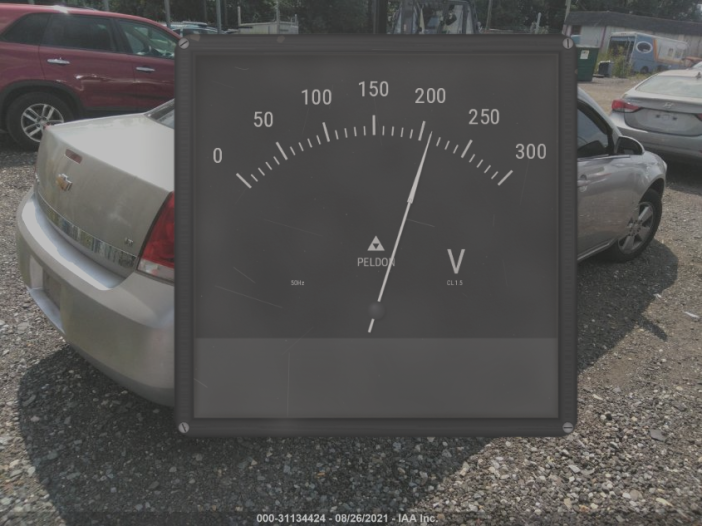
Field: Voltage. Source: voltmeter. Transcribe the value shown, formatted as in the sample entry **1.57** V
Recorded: **210** V
